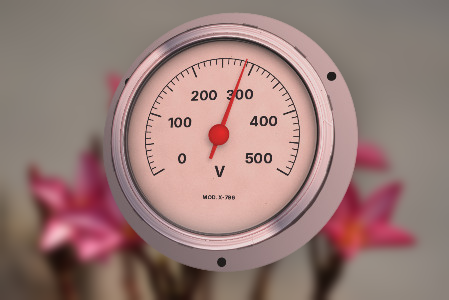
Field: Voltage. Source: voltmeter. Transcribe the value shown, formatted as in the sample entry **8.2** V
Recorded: **290** V
